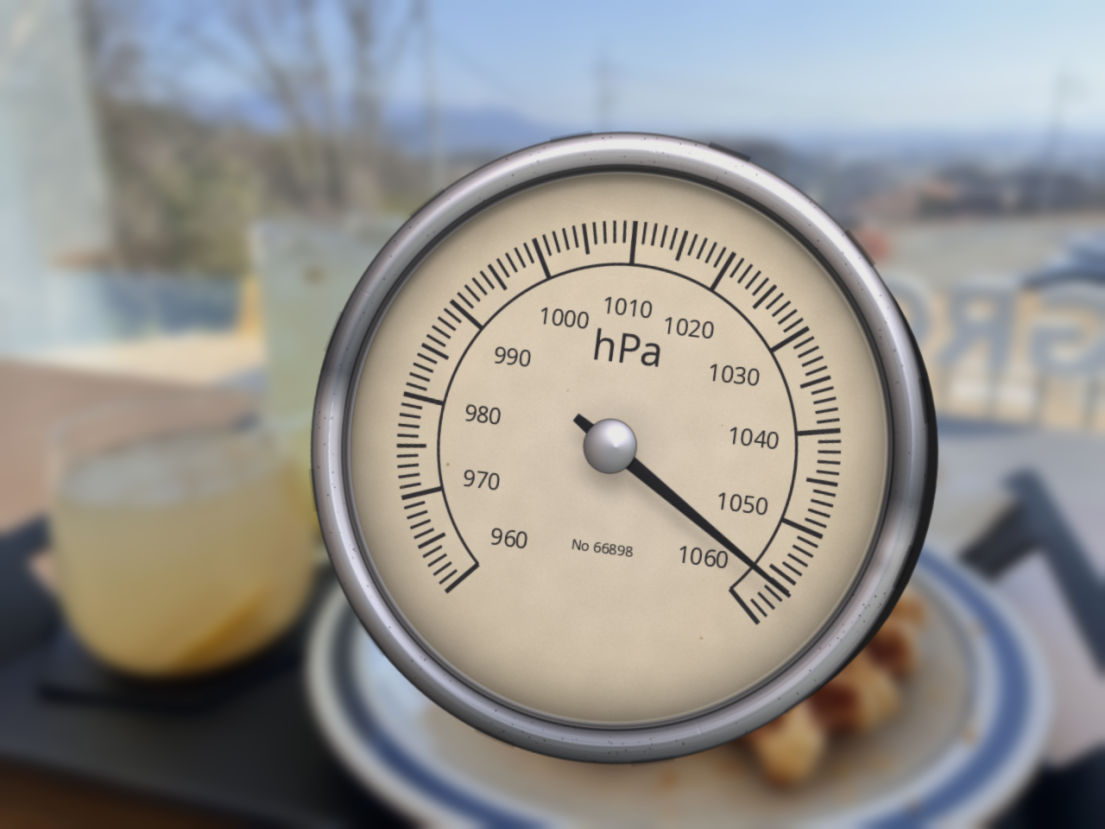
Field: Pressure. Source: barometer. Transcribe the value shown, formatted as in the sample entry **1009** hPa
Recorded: **1056** hPa
